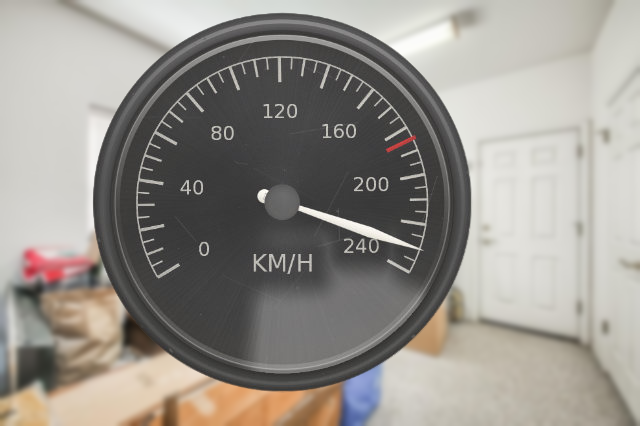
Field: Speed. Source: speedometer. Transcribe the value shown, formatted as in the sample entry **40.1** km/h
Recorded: **230** km/h
